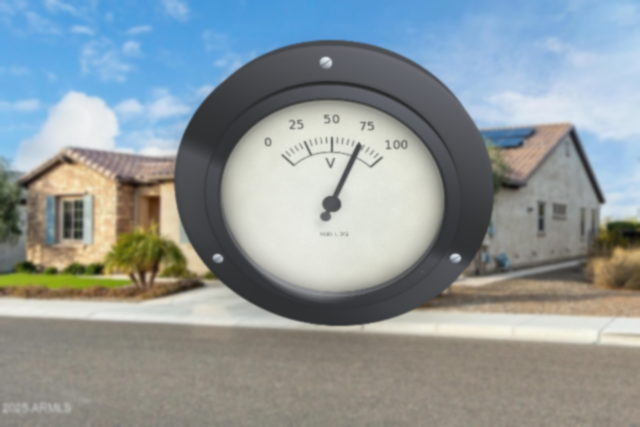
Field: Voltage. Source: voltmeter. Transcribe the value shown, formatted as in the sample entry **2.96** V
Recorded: **75** V
